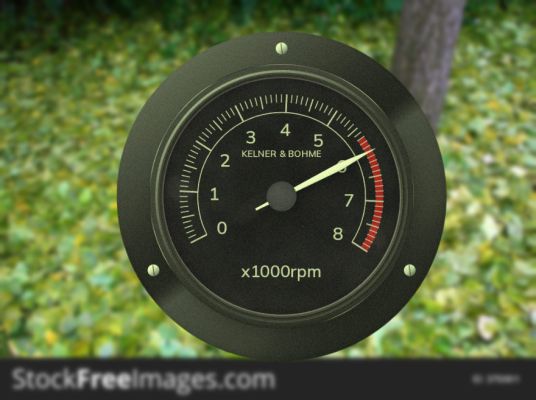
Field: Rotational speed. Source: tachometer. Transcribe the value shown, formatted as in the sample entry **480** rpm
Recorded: **6000** rpm
